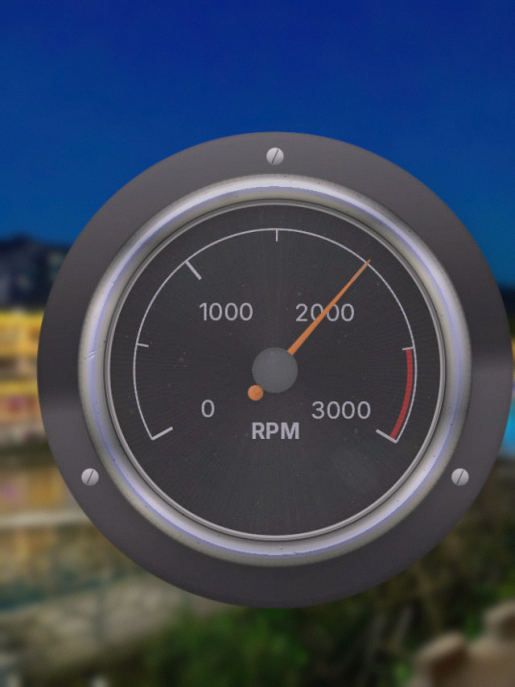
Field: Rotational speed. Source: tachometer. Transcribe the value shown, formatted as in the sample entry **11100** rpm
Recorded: **2000** rpm
